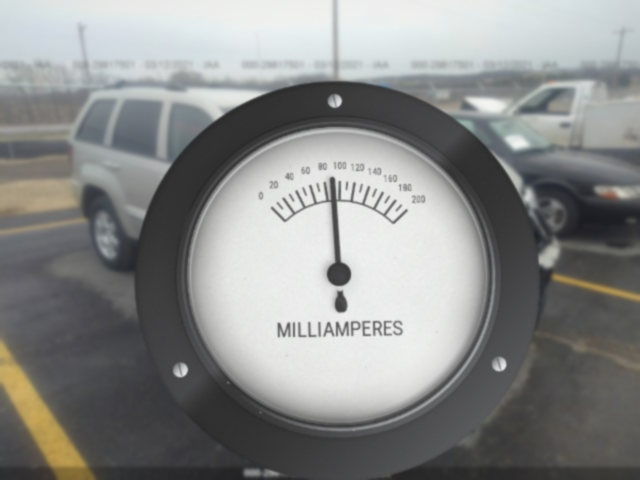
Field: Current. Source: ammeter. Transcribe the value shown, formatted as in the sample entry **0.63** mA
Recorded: **90** mA
